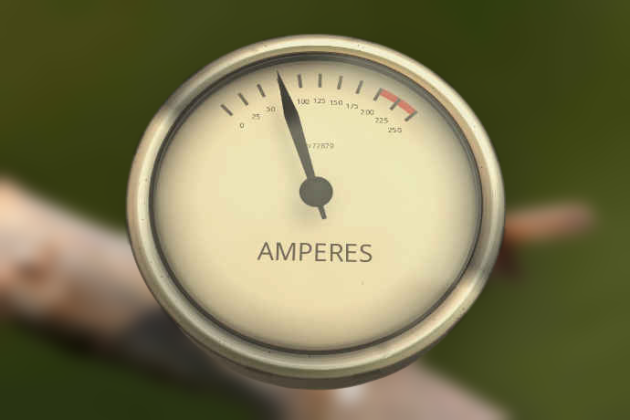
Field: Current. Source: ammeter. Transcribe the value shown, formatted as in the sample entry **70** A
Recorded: **75** A
